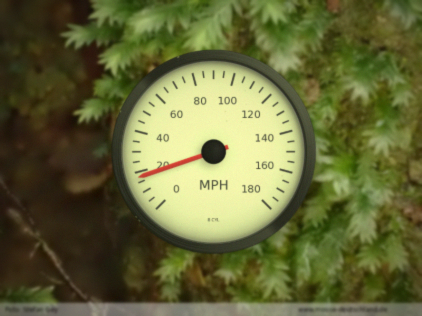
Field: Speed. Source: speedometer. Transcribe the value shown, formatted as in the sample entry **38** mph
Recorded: **17.5** mph
